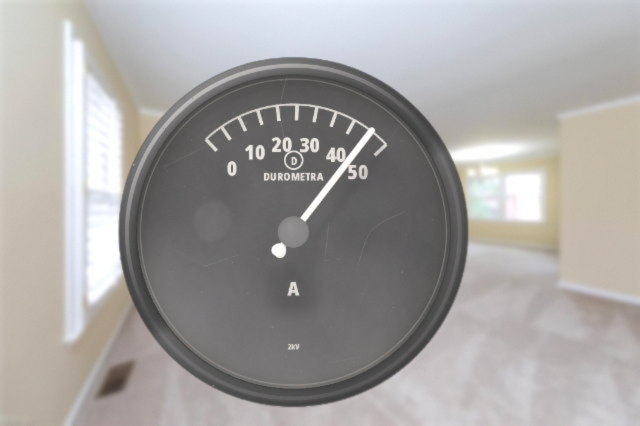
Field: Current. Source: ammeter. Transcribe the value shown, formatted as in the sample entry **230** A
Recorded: **45** A
